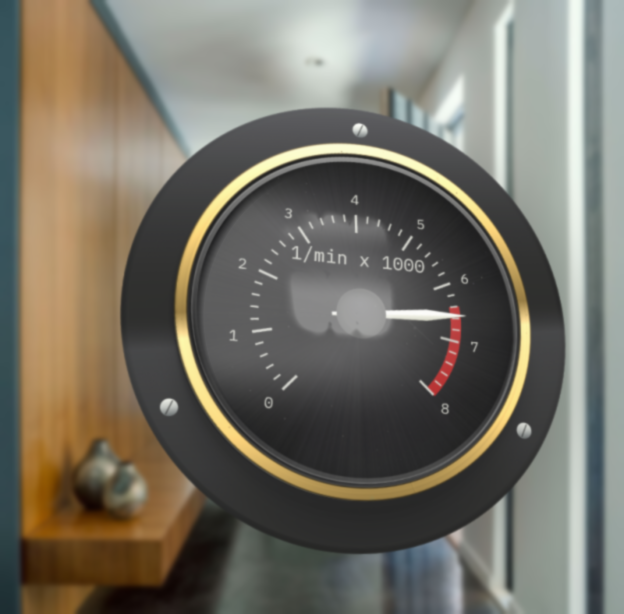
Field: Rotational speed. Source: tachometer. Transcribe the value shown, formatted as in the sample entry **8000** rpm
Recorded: **6600** rpm
